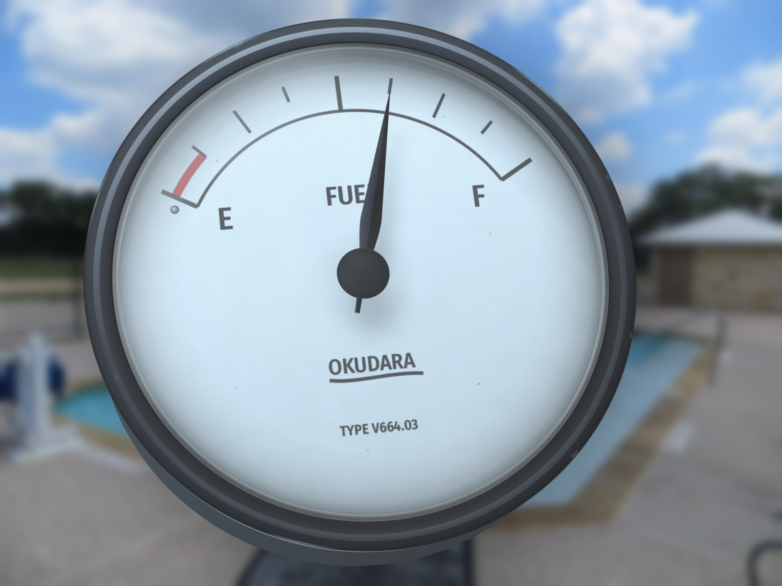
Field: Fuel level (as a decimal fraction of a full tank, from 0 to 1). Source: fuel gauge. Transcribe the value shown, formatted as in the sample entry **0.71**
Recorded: **0.625**
